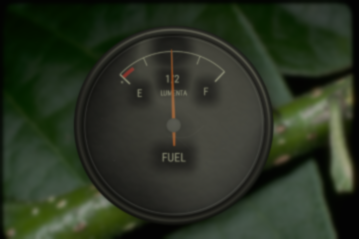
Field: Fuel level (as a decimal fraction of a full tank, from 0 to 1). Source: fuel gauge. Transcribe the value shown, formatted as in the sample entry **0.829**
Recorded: **0.5**
